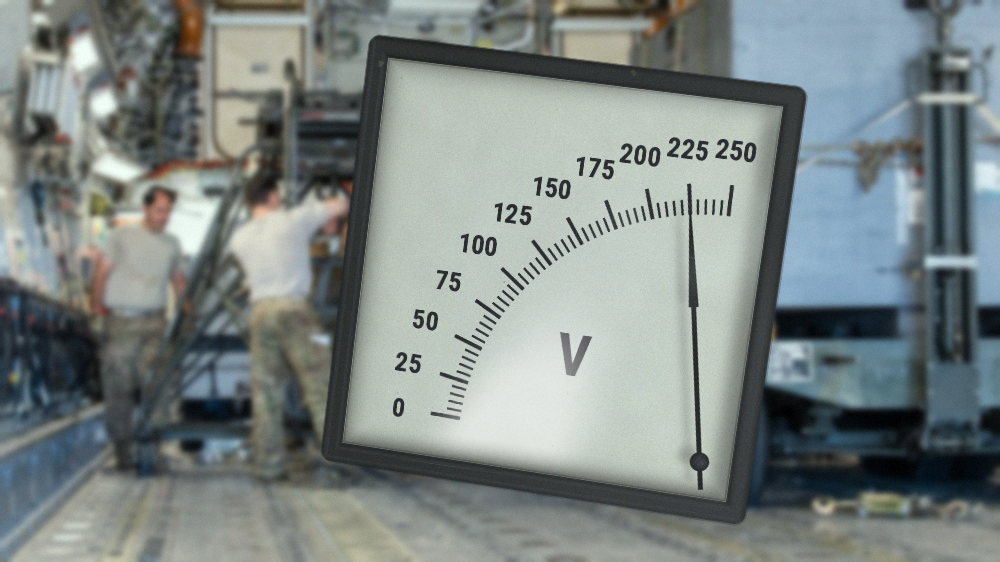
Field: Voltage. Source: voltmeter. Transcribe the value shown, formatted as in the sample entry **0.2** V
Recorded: **225** V
